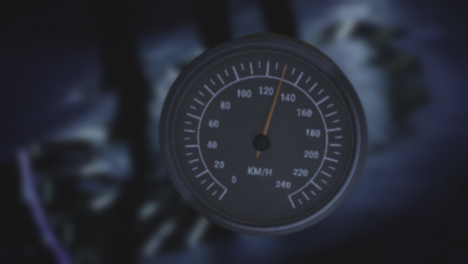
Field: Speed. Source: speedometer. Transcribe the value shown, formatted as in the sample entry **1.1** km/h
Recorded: **130** km/h
